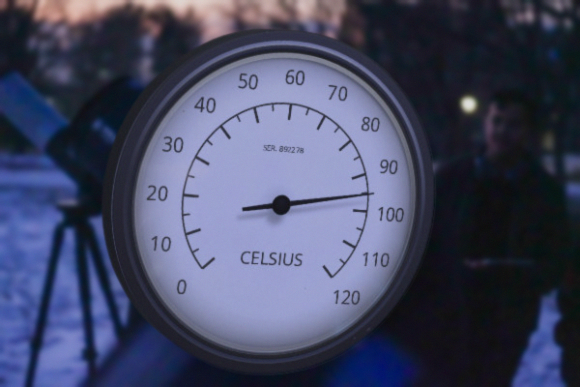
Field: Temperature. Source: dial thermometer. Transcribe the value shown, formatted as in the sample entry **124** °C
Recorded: **95** °C
